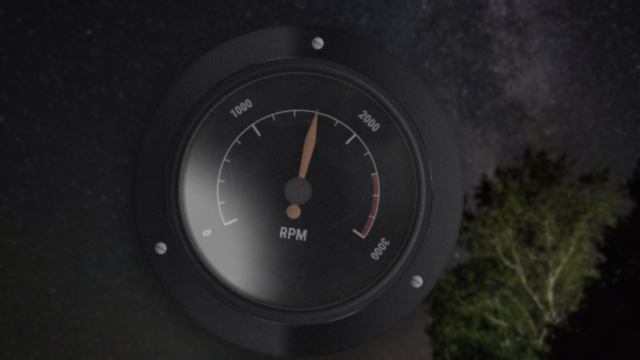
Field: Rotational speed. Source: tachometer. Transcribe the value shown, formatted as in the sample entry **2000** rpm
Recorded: **1600** rpm
